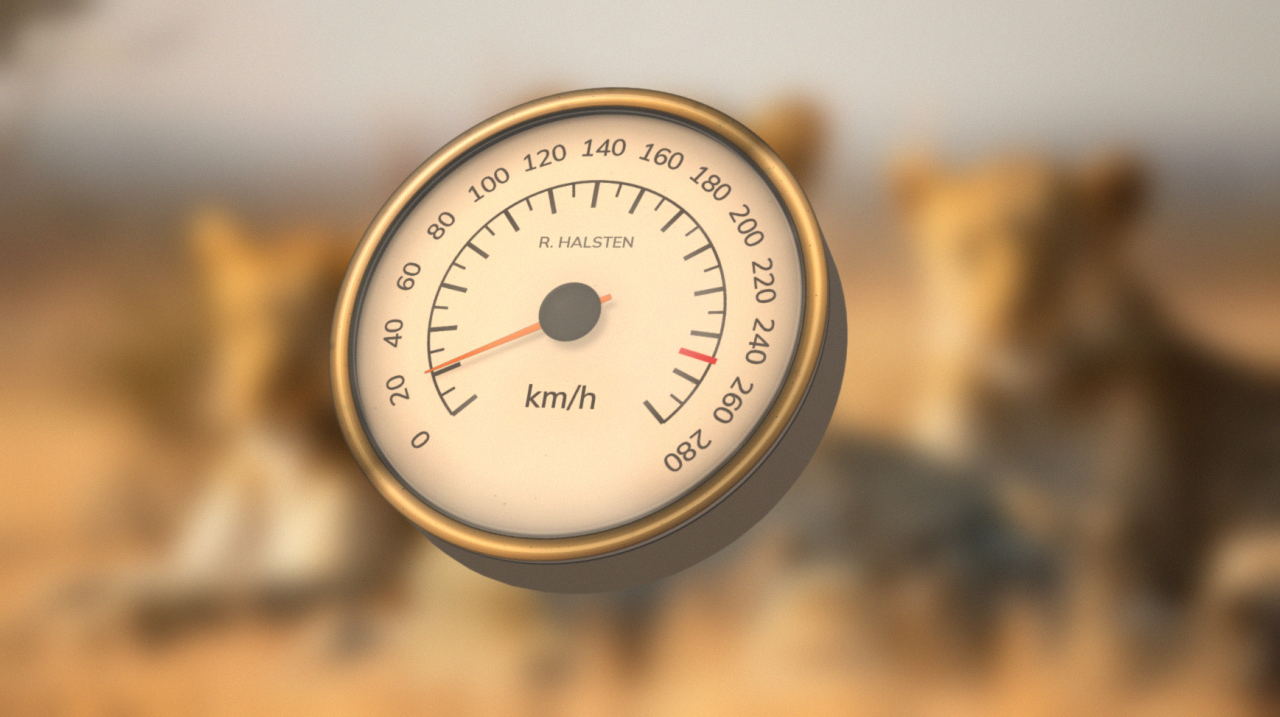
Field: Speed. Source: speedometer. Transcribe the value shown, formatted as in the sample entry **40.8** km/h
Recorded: **20** km/h
